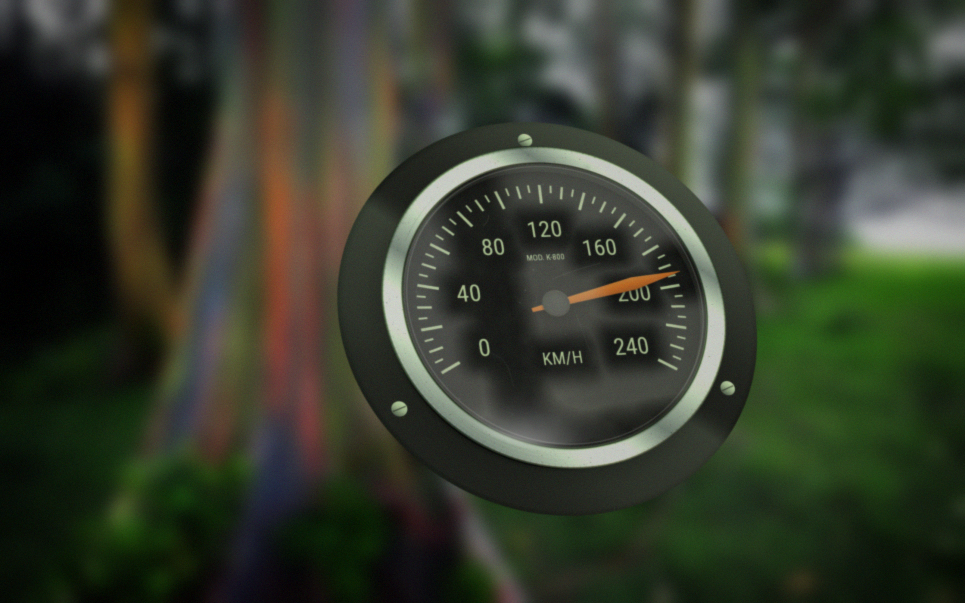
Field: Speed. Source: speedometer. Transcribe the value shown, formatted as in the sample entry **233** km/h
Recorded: **195** km/h
